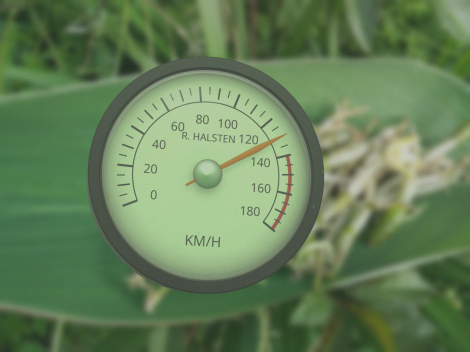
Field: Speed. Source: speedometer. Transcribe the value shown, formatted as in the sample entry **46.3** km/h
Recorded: **130** km/h
